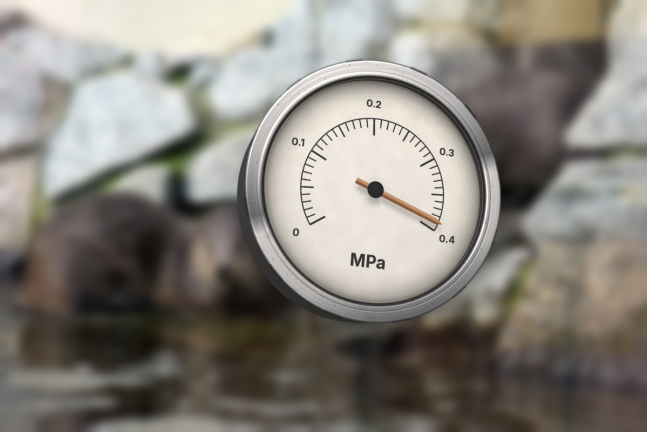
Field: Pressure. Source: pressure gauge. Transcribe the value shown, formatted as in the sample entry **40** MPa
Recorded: **0.39** MPa
